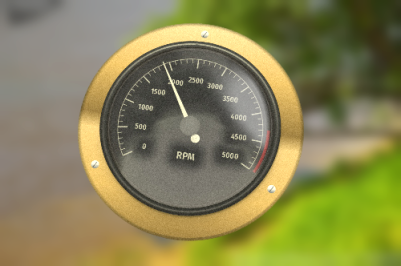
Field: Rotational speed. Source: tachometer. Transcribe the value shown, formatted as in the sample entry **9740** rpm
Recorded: **1900** rpm
